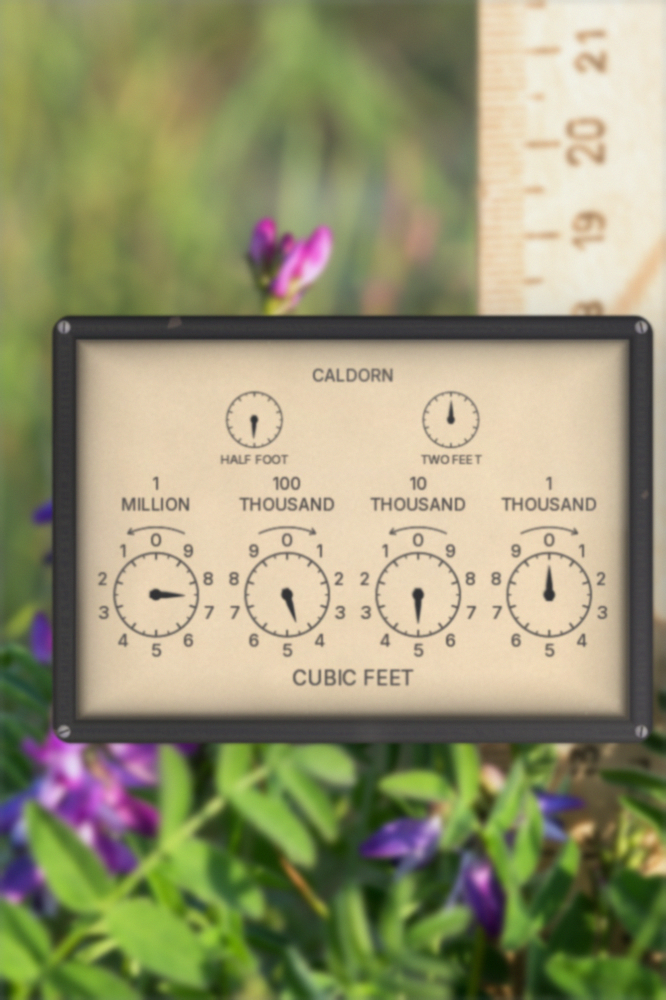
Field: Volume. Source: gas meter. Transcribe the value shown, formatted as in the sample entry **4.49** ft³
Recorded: **745000** ft³
